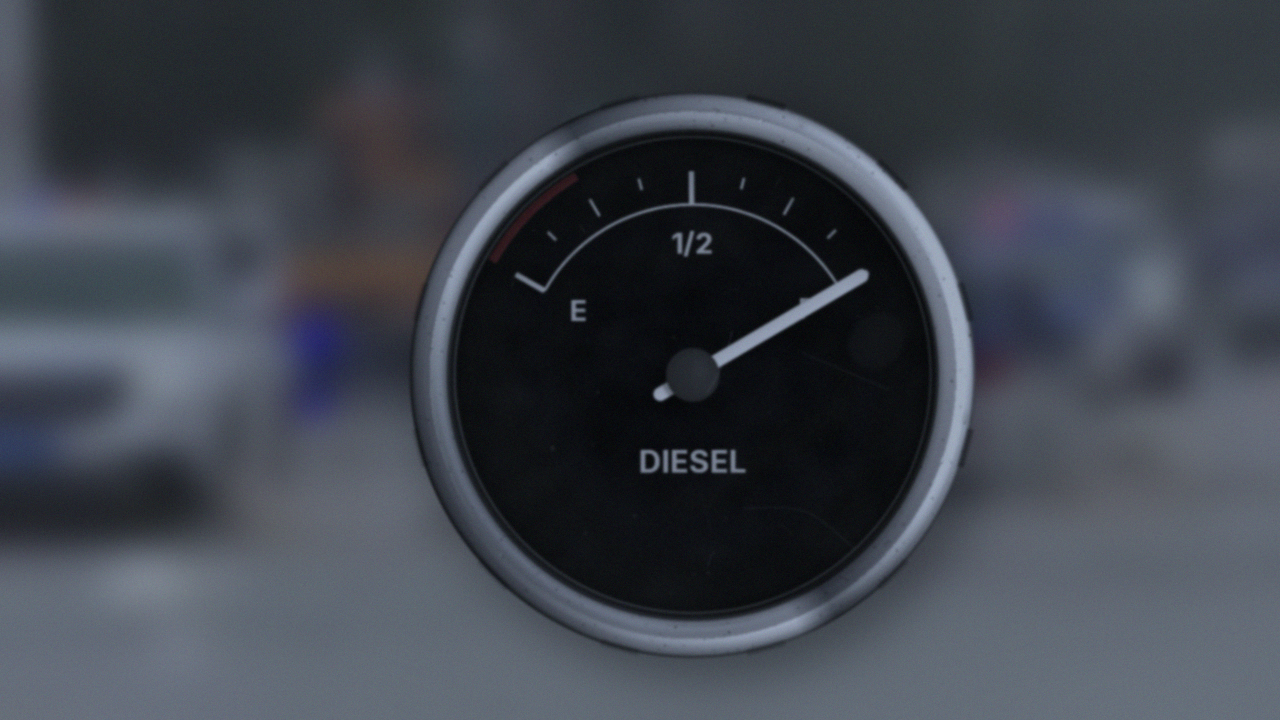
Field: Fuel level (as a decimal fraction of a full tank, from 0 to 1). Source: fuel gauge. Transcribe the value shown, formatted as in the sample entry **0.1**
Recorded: **1**
